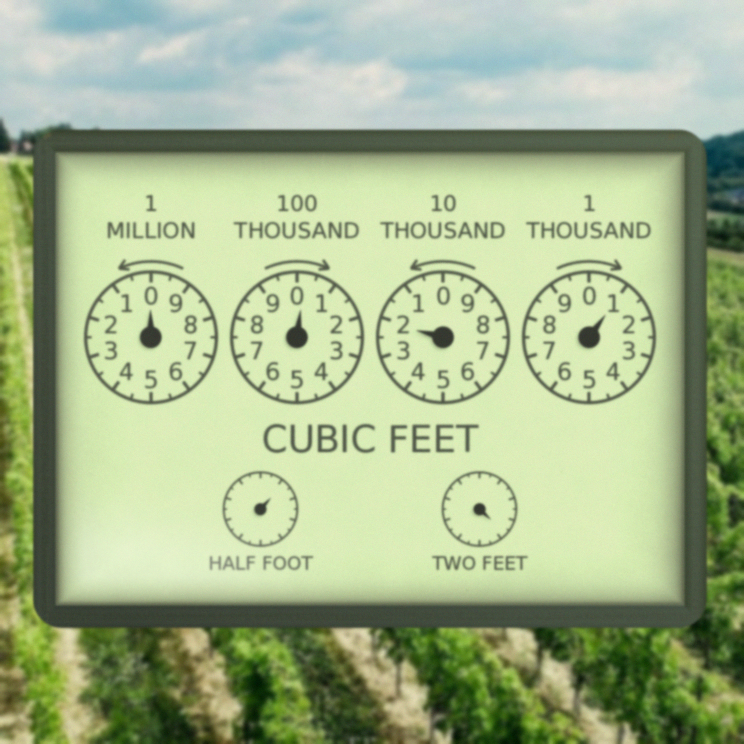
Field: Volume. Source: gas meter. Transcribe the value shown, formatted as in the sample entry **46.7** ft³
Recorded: **2100** ft³
